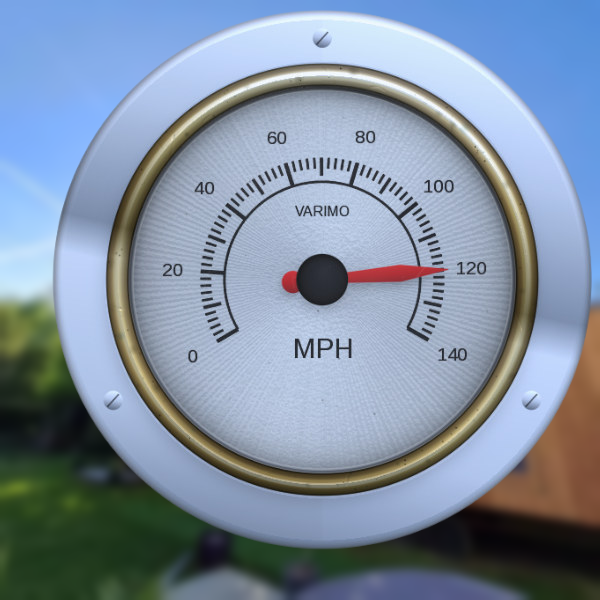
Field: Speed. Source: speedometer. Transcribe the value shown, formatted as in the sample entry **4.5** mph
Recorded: **120** mph
